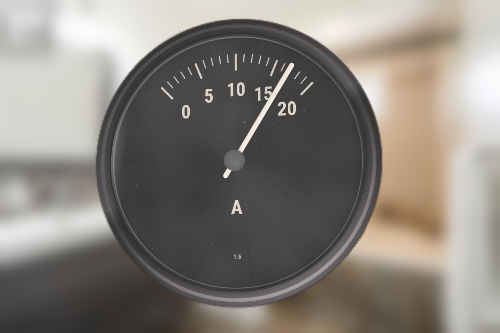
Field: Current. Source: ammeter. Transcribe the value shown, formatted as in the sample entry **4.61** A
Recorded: **17** A
